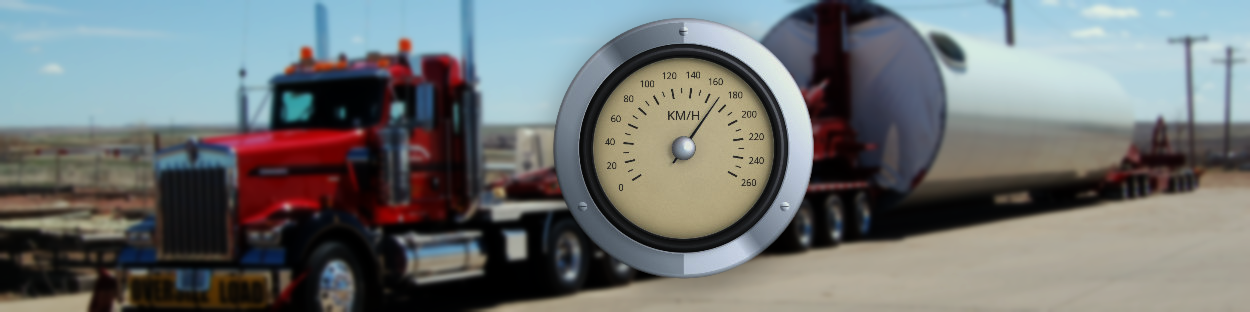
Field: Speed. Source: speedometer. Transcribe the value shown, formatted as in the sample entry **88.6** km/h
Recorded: **170** km/h
